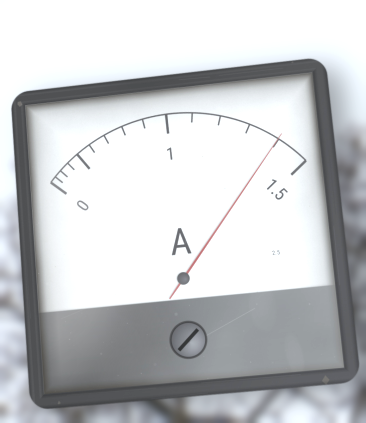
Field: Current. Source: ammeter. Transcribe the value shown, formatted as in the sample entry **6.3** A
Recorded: **1.4** A
